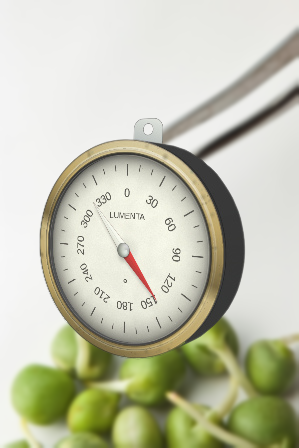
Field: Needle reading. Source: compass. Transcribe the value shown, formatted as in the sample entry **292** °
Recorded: **140** °
